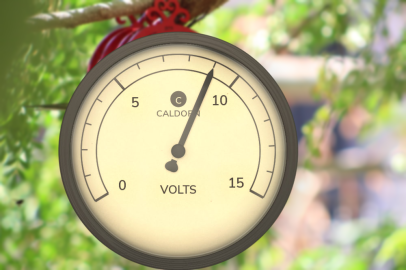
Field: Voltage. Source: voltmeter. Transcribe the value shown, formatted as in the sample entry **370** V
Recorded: **9** V
